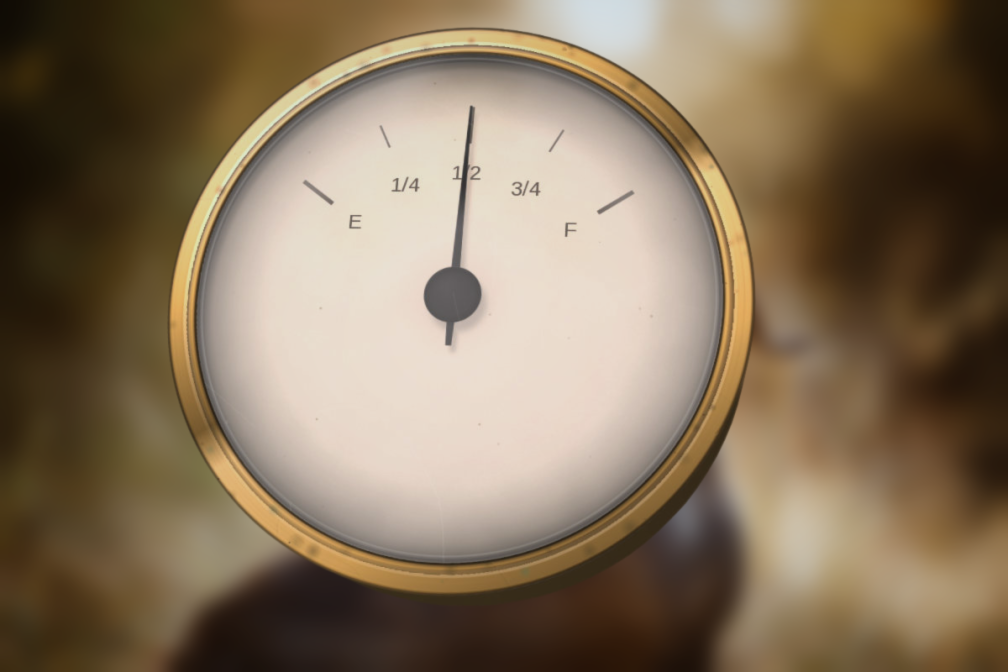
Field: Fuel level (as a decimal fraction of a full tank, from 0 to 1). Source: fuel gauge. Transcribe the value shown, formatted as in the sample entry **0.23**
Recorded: **0.5**
